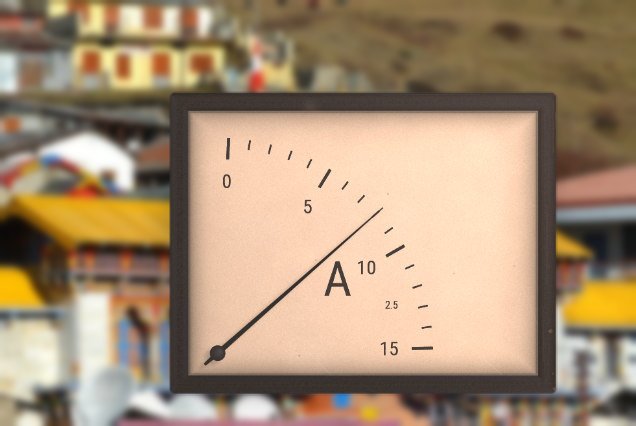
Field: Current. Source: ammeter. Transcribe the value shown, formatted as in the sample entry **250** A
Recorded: **8** A
